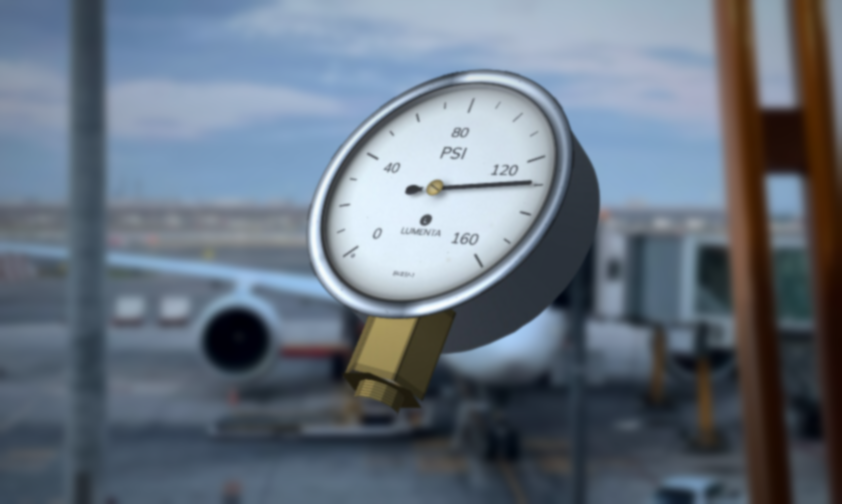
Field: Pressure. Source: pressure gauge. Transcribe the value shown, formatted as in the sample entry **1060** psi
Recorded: **130** psi
